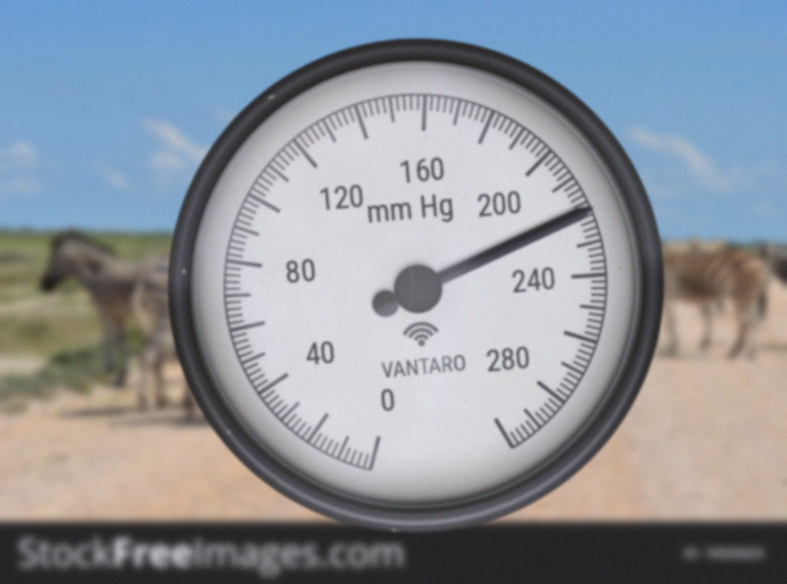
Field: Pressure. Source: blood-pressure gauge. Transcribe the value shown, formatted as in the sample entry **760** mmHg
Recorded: **220** mmHg
